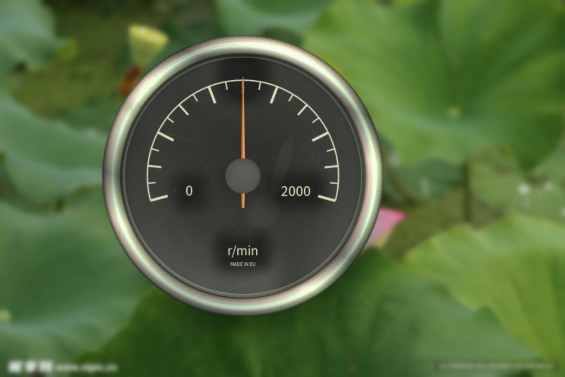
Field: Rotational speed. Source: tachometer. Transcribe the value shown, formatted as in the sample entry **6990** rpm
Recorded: **1000** rpm
